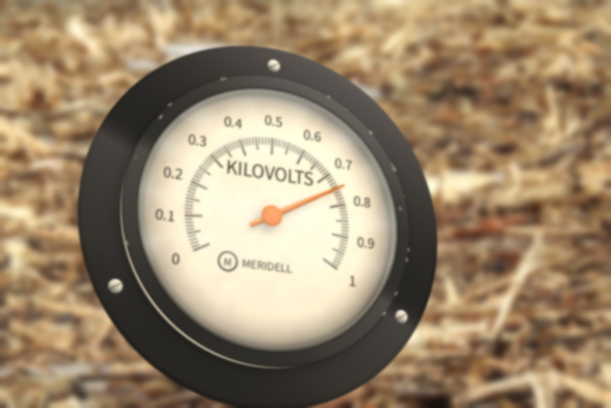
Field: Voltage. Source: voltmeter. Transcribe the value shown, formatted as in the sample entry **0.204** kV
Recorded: **0.75** kV
